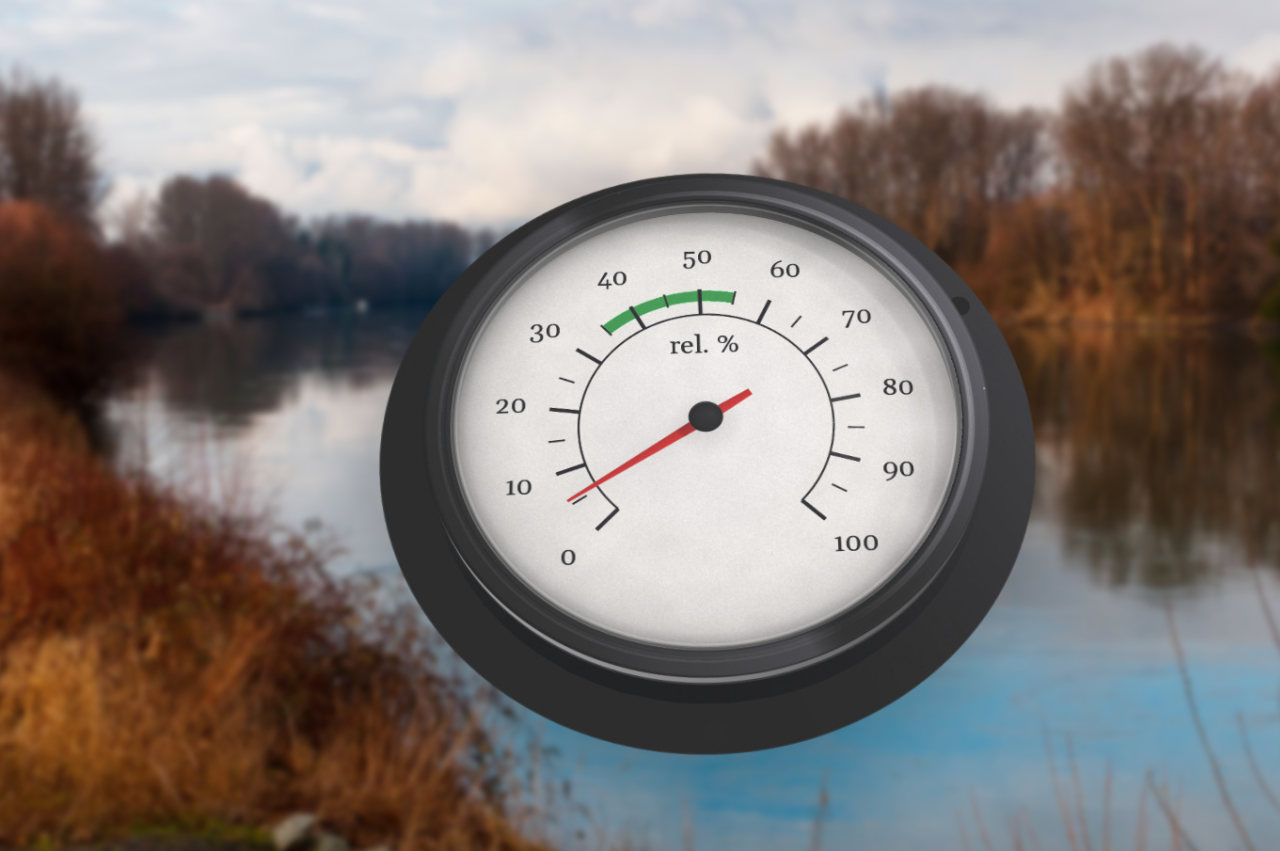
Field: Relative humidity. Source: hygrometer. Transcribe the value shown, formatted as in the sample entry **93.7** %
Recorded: **5** %
